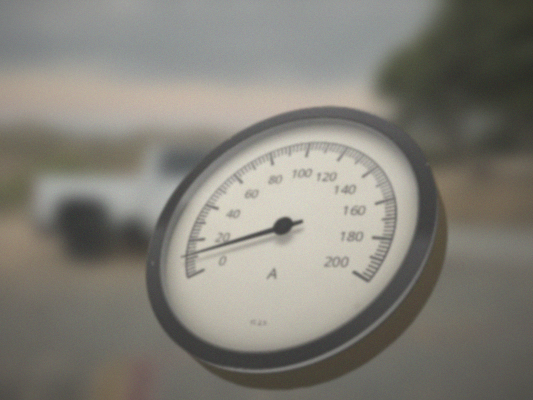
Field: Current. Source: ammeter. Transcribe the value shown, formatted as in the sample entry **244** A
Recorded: **10** A
